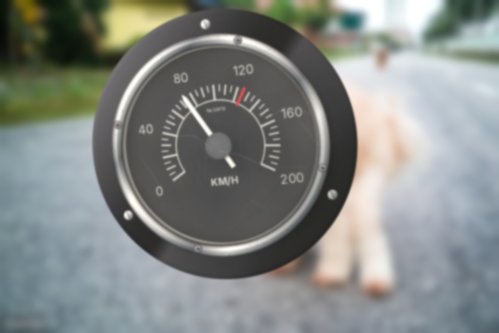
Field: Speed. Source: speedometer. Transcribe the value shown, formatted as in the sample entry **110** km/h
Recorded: **75** km/h
